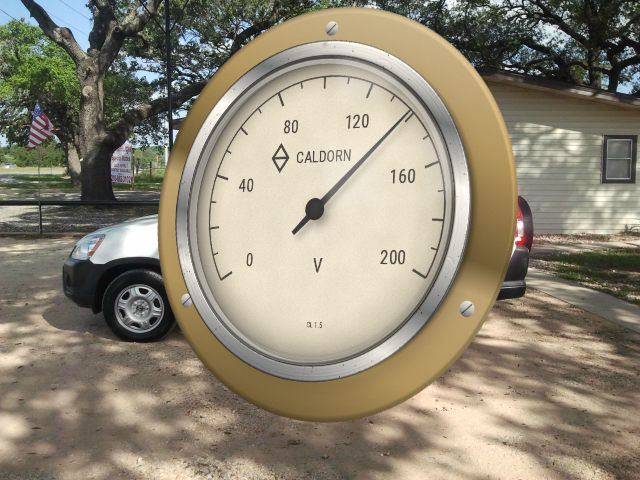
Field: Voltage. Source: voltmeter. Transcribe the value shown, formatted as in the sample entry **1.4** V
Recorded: **140** V
